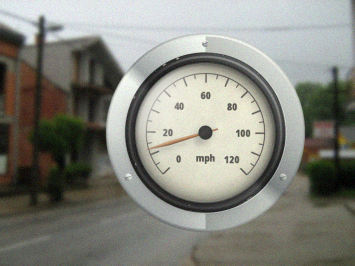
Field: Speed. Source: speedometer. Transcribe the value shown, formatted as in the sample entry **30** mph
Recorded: **12.5** mph
